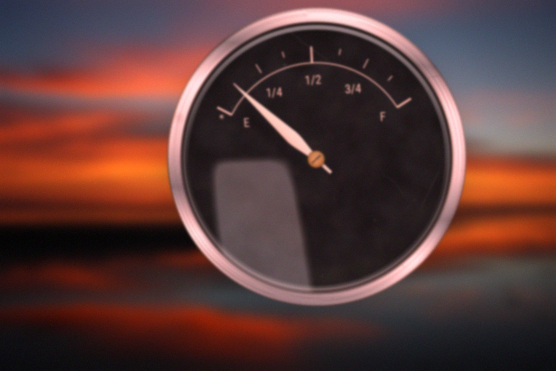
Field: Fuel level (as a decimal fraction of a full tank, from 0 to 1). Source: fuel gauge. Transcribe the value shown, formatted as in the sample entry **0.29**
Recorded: **0.125**
